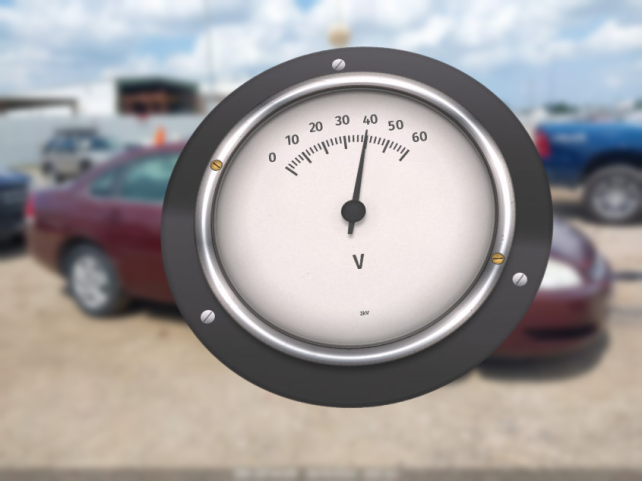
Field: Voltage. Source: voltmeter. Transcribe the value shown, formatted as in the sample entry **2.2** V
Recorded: **40** V
